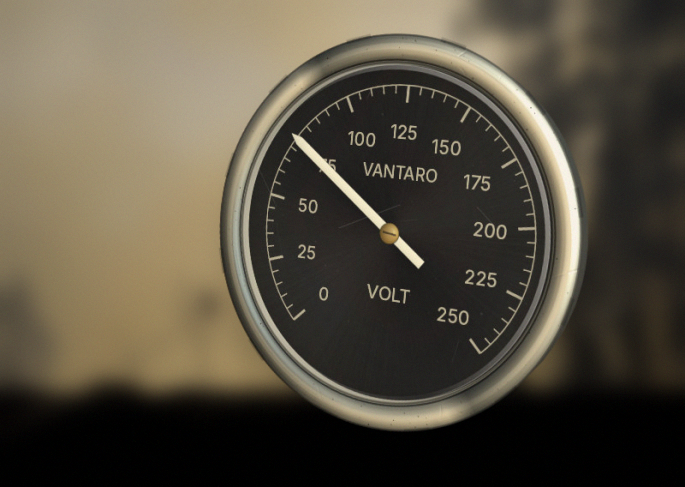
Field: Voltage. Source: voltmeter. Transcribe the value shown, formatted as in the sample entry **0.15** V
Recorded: **75** V
